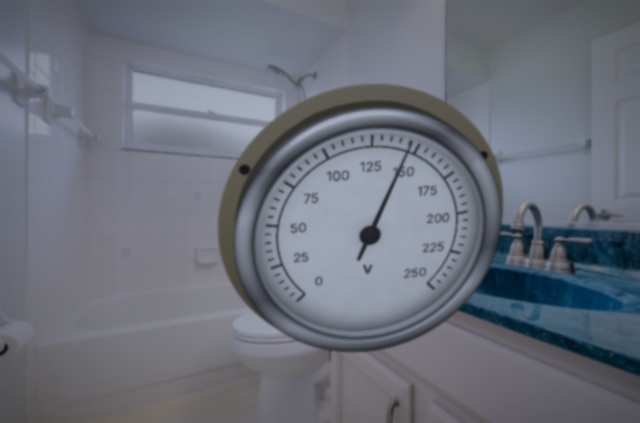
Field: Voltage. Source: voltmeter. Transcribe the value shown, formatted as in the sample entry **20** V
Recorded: **145** V
